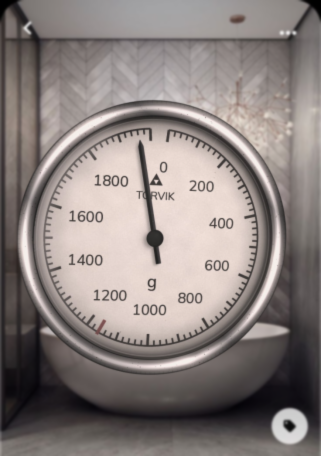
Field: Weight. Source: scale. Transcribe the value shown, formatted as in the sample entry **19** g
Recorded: **1960** g
